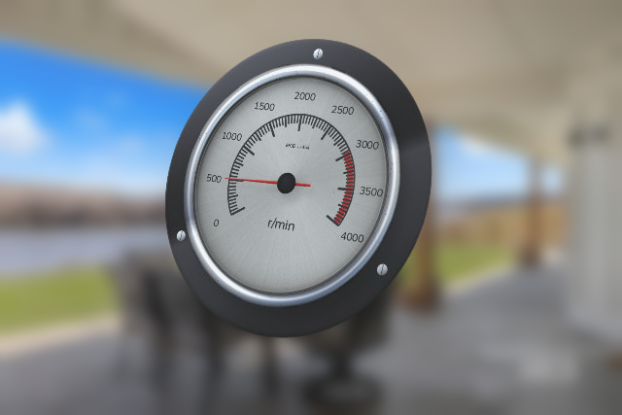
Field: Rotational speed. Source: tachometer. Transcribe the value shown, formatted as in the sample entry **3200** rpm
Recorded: **500** rpm
